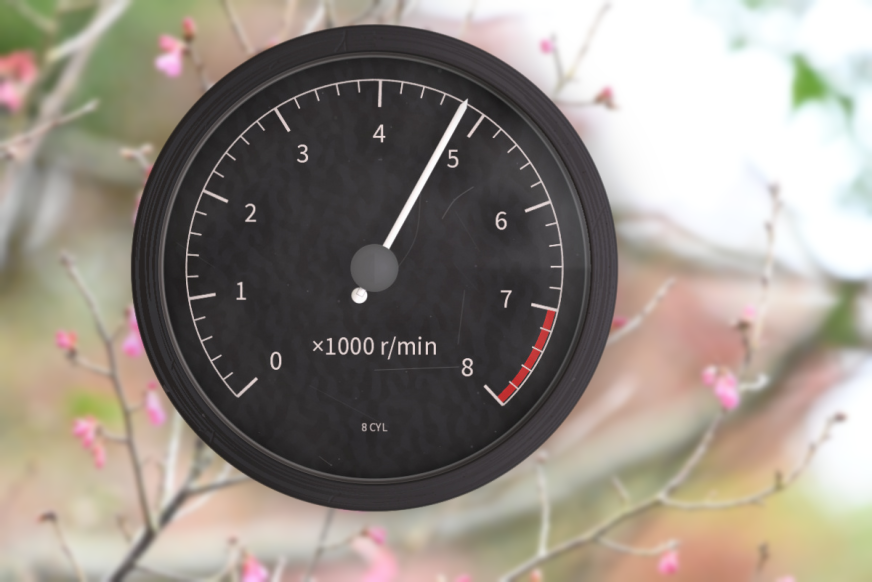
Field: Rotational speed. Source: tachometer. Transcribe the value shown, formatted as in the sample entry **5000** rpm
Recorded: **4800** rpm
